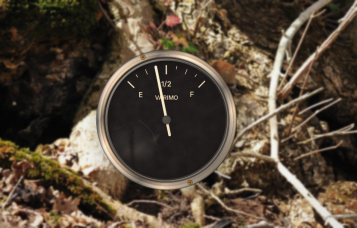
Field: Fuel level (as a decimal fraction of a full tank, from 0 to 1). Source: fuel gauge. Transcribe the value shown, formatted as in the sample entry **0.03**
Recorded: **0.375**
